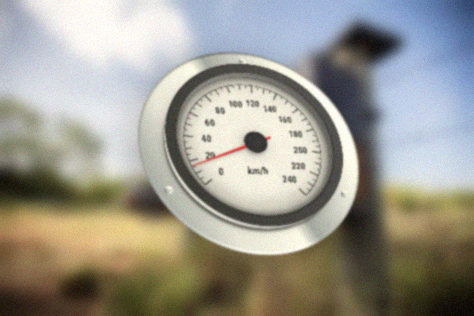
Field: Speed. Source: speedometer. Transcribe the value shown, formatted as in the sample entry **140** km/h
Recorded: **15** km/h
